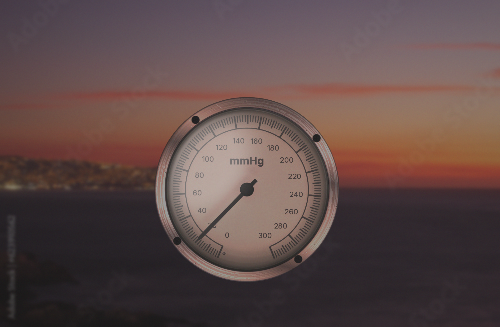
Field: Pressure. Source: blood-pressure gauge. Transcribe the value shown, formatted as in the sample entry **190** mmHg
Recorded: **20** mmHg
